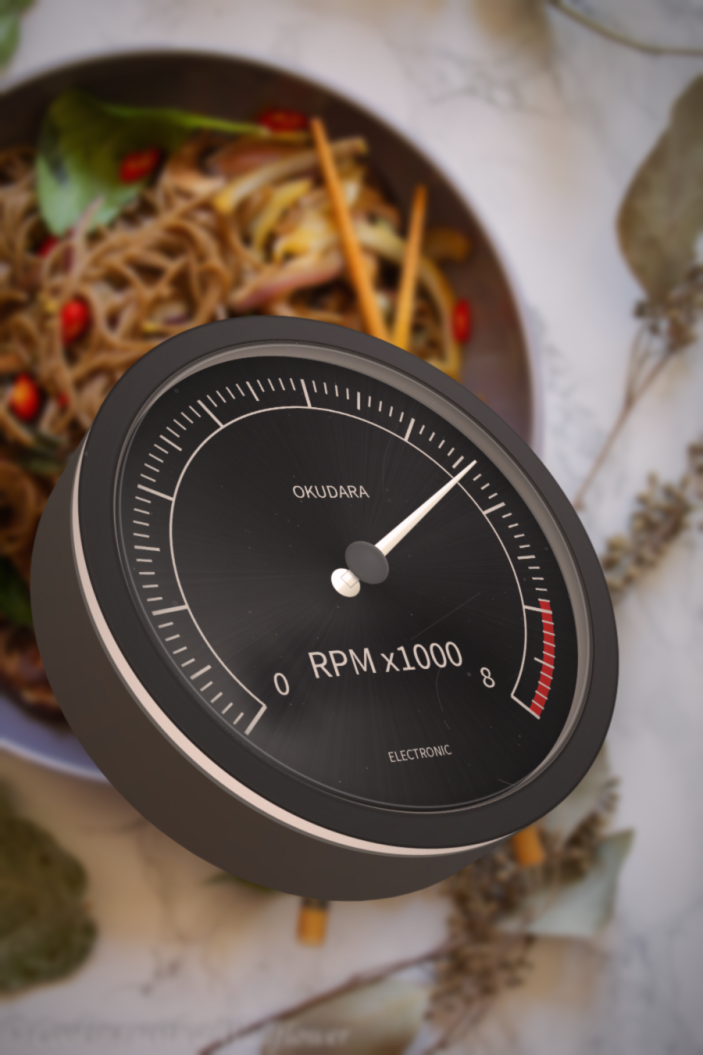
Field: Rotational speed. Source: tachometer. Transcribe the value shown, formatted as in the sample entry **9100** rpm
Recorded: **5600** rpm
